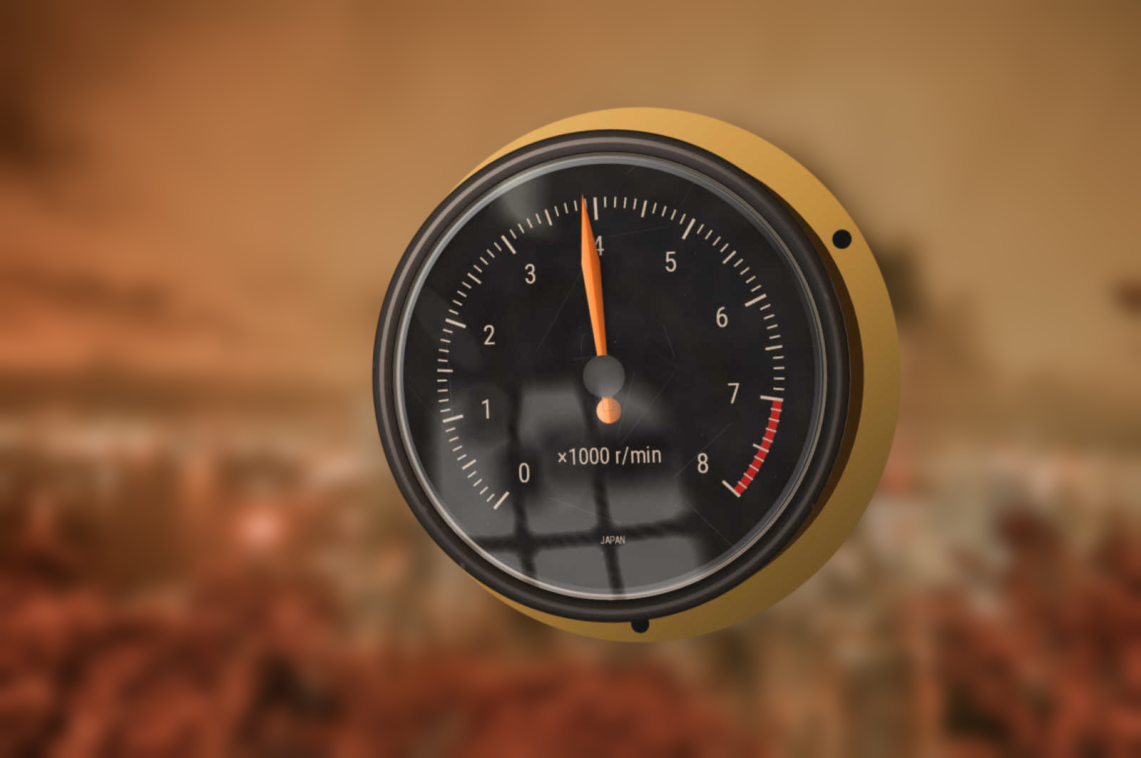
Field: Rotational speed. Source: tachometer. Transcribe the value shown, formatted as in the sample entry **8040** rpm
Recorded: **3900** rpm
